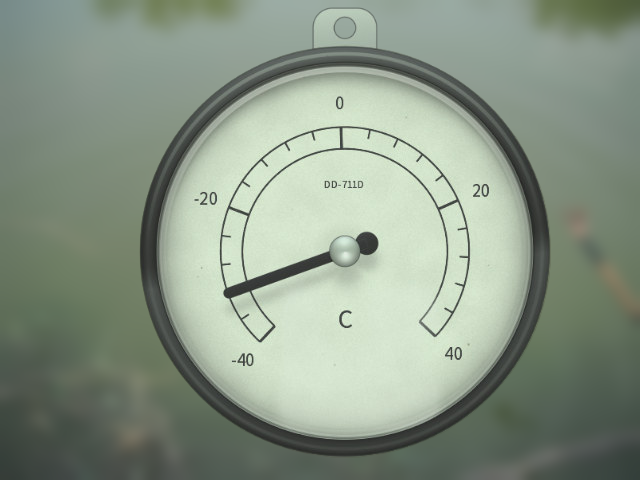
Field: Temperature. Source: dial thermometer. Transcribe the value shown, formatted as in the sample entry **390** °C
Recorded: **-32** °C
